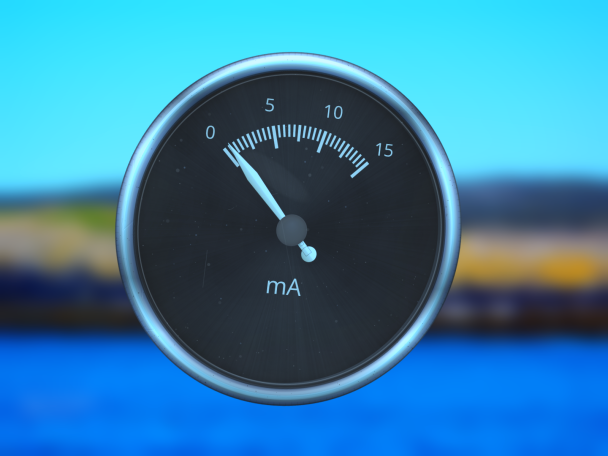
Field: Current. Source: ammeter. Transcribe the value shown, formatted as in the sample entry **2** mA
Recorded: **0.5** mA
